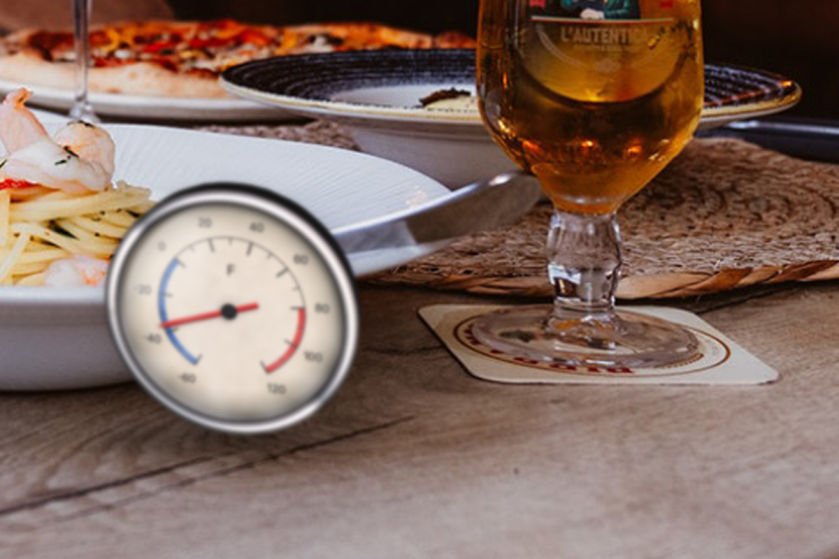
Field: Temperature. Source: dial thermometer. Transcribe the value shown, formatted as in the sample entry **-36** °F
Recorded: **-35** °F
